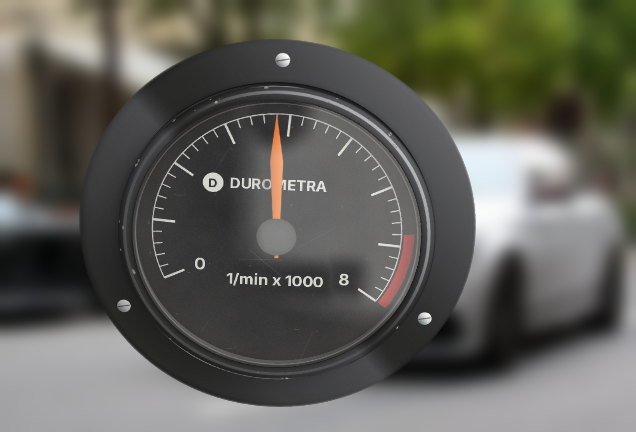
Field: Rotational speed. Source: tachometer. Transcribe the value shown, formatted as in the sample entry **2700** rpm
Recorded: **3800** rpm
